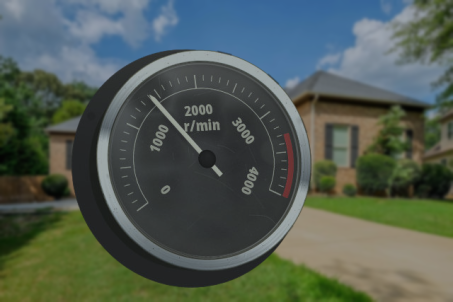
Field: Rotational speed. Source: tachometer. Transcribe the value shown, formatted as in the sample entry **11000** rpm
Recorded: **1400** rpm
